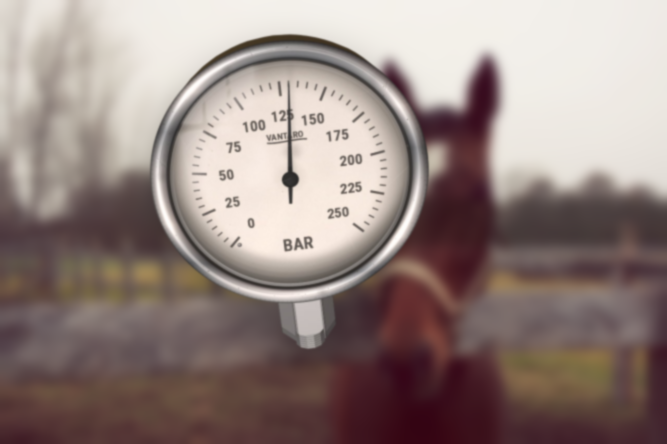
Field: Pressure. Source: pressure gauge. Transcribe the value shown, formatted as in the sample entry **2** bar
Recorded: **130** bar
